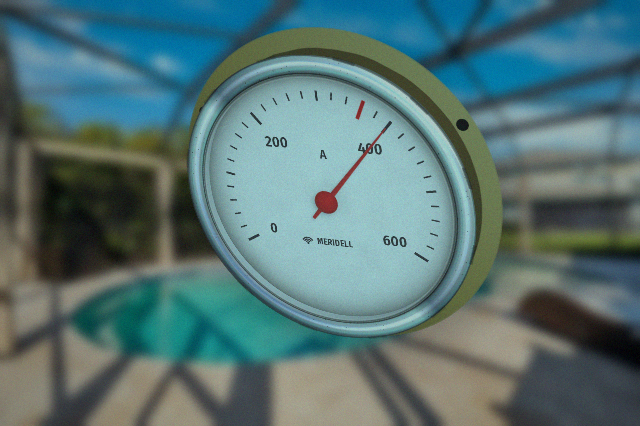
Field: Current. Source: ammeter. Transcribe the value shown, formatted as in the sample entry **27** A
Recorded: **400** A
